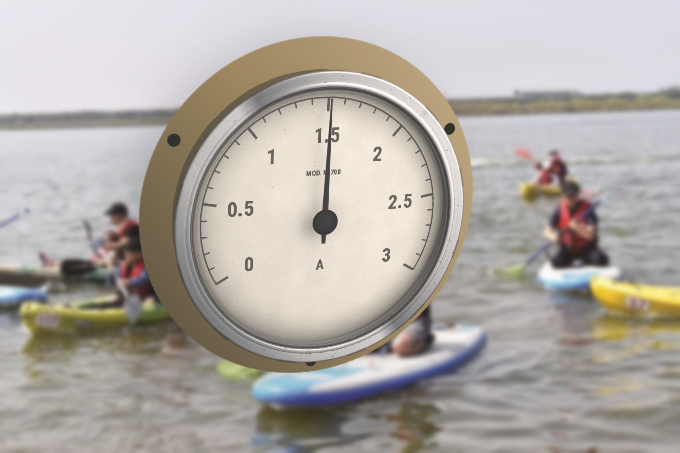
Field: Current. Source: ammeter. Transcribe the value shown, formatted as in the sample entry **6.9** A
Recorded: **1.5** A
